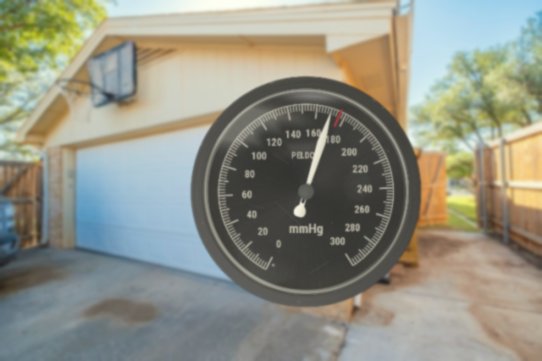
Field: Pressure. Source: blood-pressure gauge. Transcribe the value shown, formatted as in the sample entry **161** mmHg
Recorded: **170** mmHg
